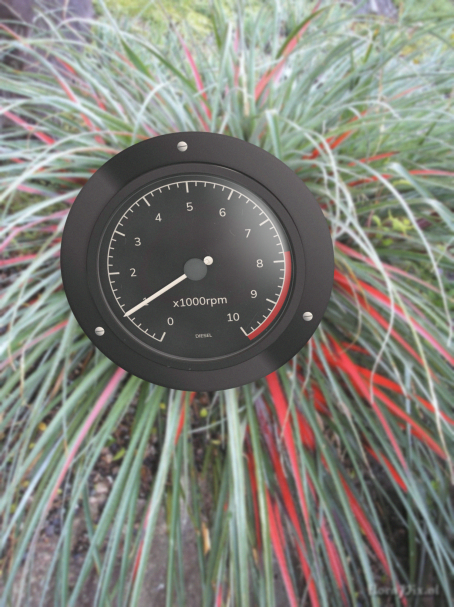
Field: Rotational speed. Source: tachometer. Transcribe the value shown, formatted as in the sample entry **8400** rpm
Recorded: **1000** rpm
